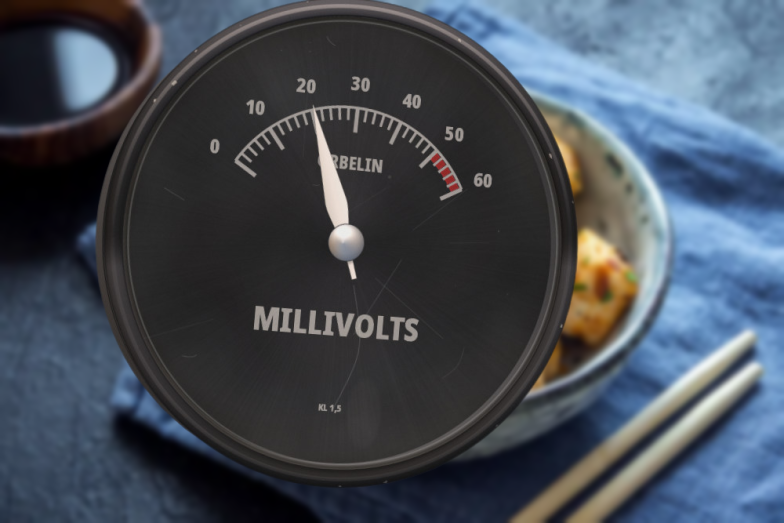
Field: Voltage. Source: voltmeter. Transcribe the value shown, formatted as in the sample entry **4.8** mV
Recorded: **20** mV
